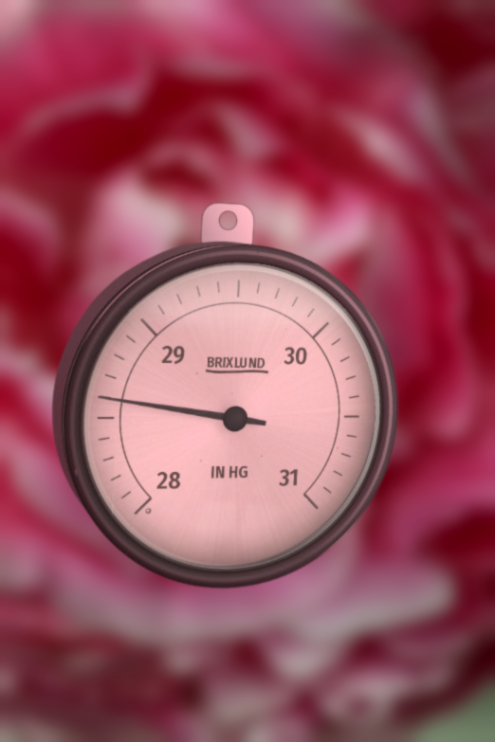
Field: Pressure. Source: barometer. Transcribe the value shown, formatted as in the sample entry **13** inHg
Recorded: **28.6** inHg
